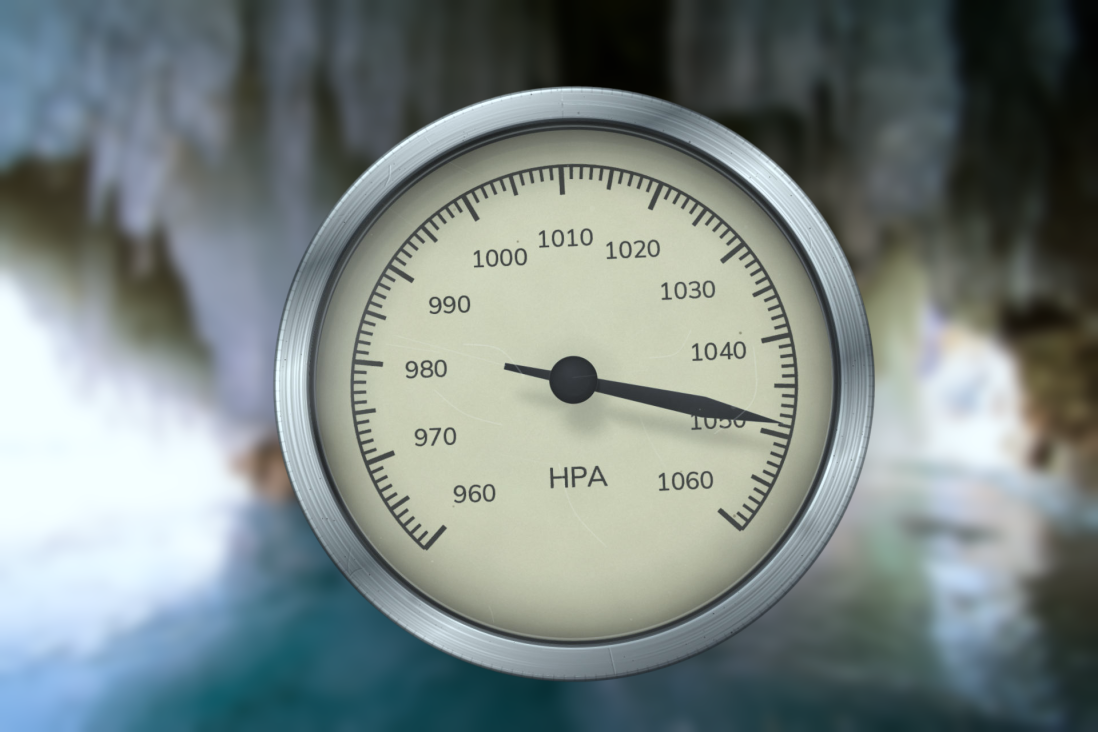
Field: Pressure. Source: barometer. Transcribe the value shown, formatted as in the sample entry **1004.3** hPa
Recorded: **1049** hPa
